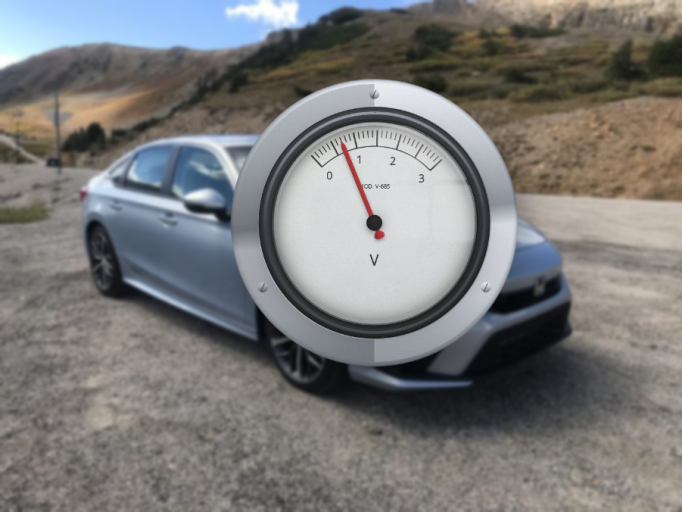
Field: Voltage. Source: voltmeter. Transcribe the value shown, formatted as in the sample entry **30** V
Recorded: **0.7** V
